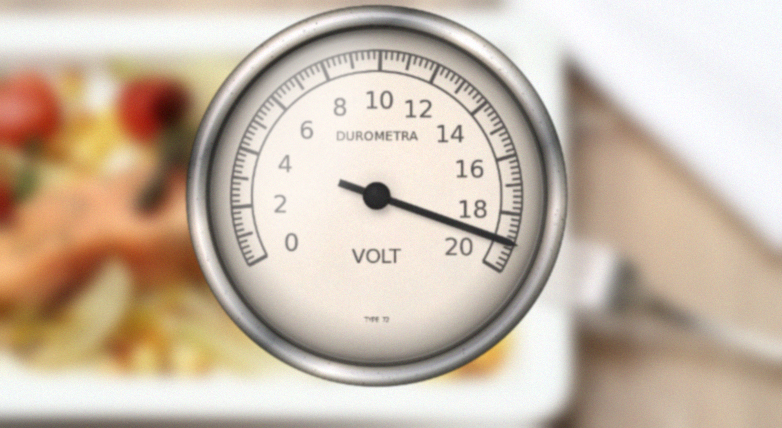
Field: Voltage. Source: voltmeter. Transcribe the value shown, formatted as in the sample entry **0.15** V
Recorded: **19** V
